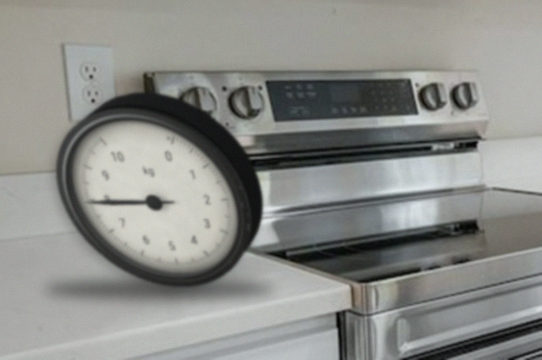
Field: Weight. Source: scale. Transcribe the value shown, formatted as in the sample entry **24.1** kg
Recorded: **8** kg
